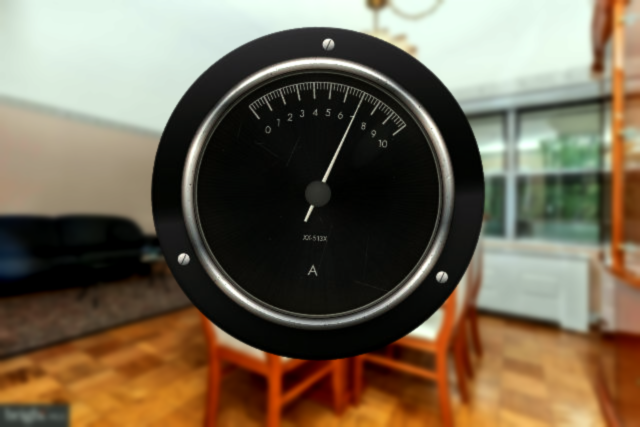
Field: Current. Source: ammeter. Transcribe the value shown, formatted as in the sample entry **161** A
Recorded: **7** A
